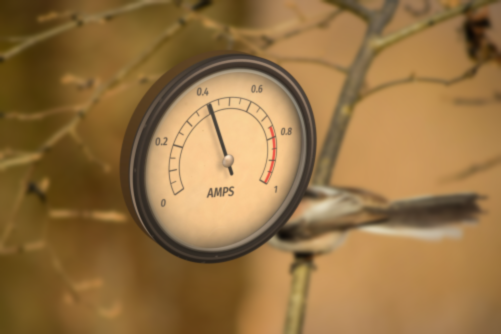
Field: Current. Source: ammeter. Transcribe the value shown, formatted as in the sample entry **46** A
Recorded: **0.4** A
